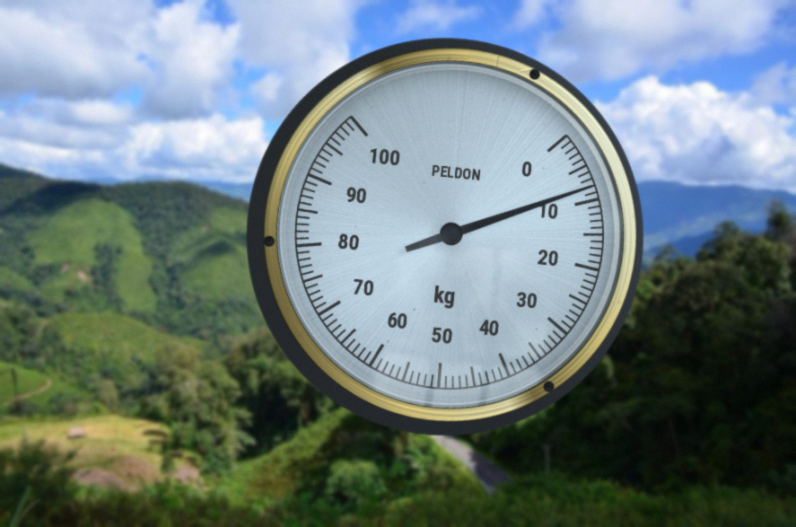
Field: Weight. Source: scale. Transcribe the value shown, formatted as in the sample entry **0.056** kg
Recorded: **8** kg
